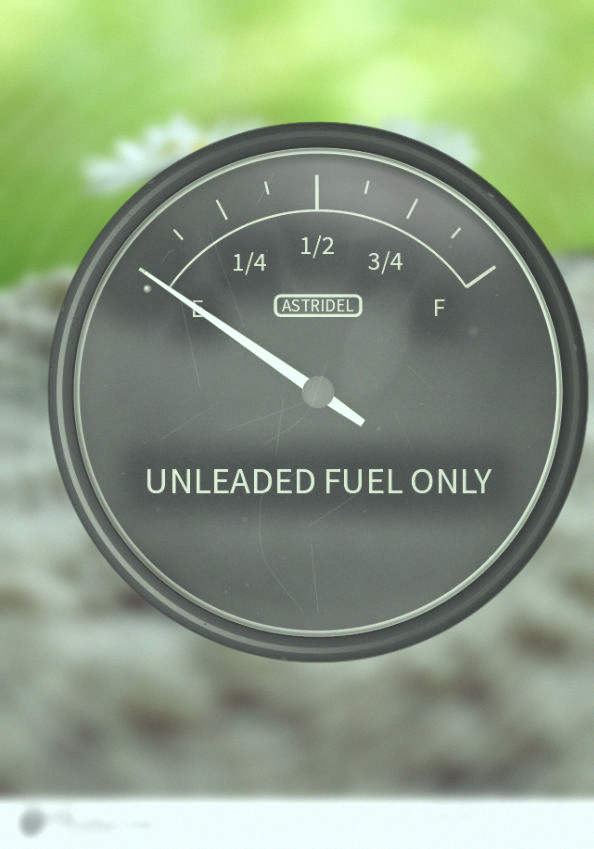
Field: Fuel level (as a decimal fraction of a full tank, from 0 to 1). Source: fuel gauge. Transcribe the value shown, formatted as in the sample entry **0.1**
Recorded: **0**
